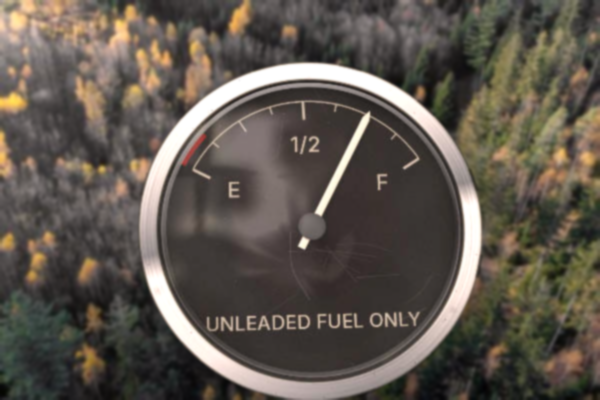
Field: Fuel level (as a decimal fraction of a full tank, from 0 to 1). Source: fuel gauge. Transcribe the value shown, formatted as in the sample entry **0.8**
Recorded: **0.75**
